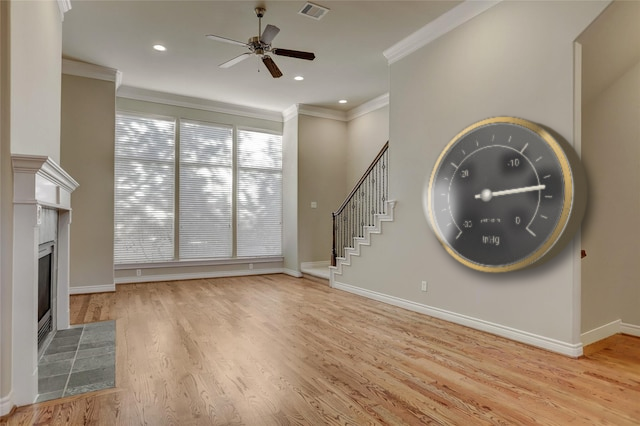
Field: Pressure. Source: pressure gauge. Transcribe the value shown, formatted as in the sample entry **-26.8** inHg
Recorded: **-5** inHg
